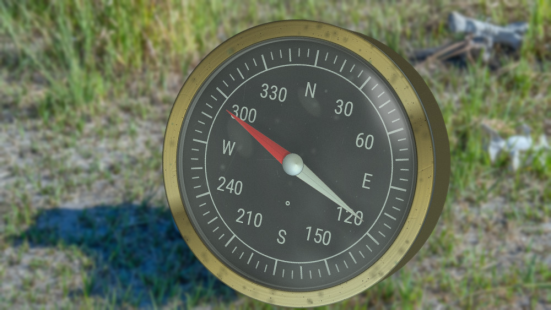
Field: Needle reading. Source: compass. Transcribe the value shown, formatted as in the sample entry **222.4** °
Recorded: **295** °
